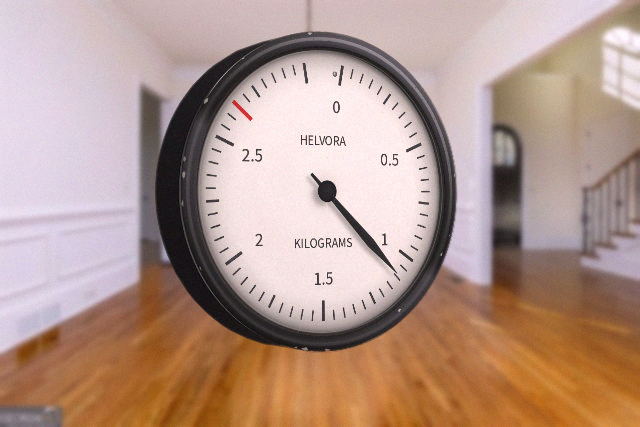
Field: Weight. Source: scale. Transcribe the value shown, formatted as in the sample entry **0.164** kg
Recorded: **1.1** kg
